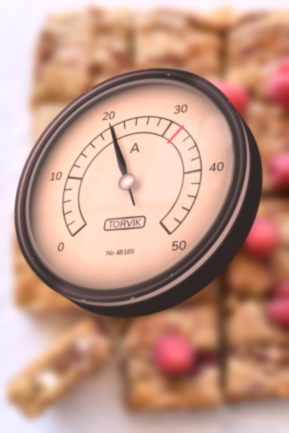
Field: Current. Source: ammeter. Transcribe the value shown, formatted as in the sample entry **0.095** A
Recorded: **20** A
